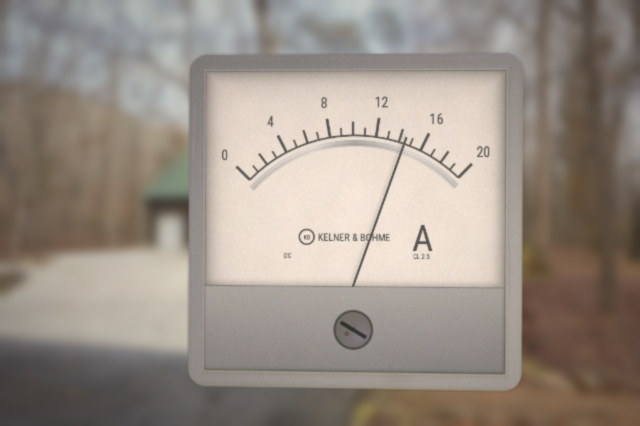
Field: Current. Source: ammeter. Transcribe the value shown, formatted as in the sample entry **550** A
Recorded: **14.5** A
